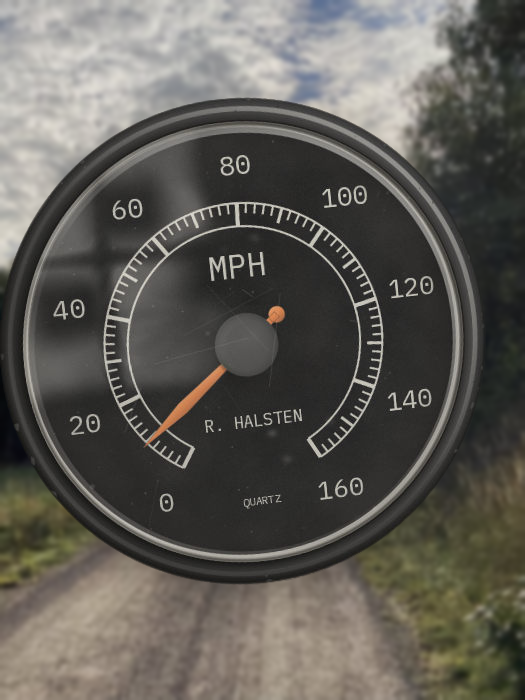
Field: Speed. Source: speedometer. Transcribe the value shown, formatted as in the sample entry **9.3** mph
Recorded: **10** mph
